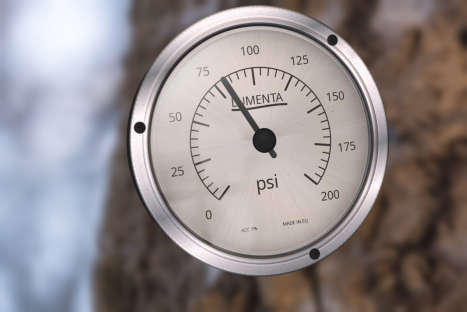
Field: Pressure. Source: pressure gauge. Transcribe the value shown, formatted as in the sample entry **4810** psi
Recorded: **80** psi
